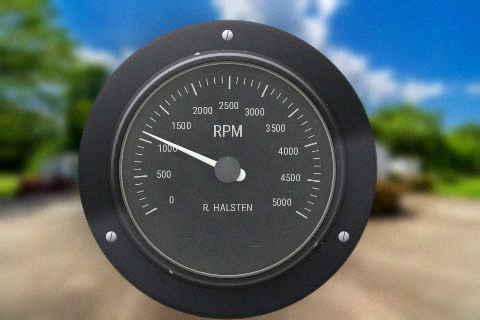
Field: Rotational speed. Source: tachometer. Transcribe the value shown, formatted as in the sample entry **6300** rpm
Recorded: **1100** rpm
